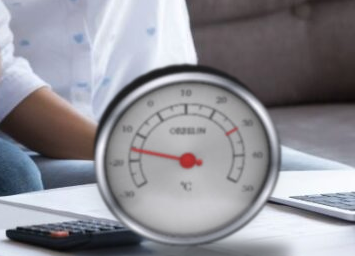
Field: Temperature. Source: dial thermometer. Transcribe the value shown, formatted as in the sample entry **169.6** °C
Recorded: **-15** °C
